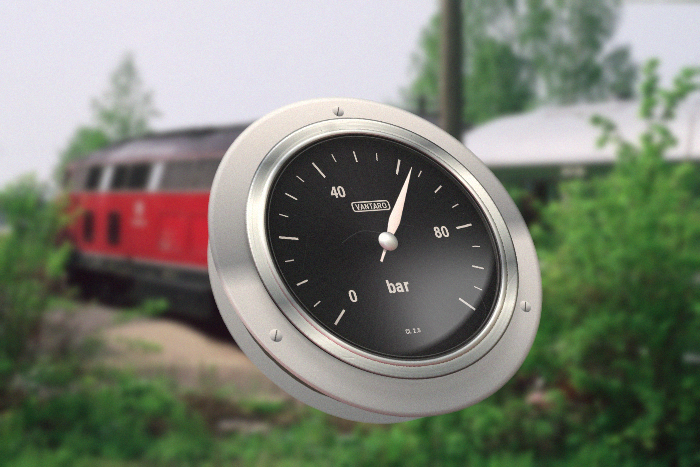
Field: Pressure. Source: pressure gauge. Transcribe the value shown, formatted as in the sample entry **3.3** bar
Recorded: **62.5** bar
